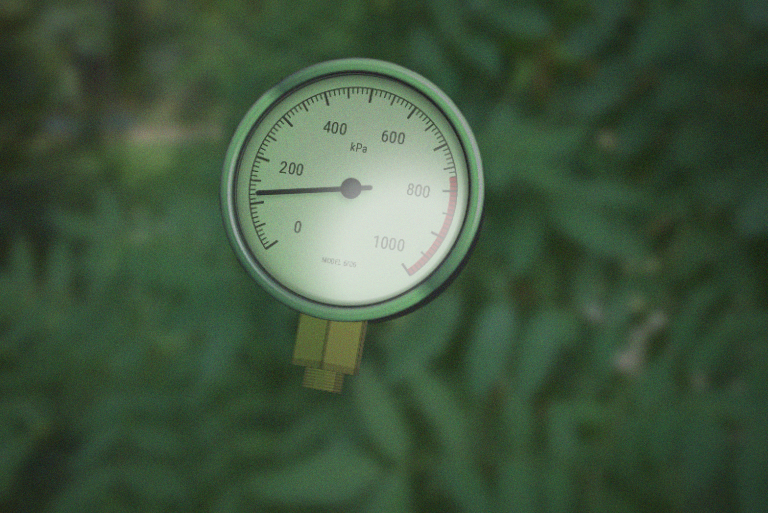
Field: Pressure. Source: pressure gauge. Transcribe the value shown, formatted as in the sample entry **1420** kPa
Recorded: **120** kPa
